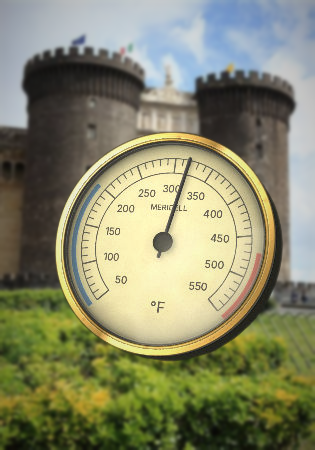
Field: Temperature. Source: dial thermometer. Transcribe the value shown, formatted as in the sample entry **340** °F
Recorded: **320** °F
